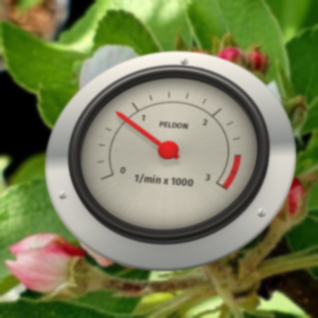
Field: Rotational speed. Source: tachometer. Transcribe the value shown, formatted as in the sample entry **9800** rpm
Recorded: **800** rpm
